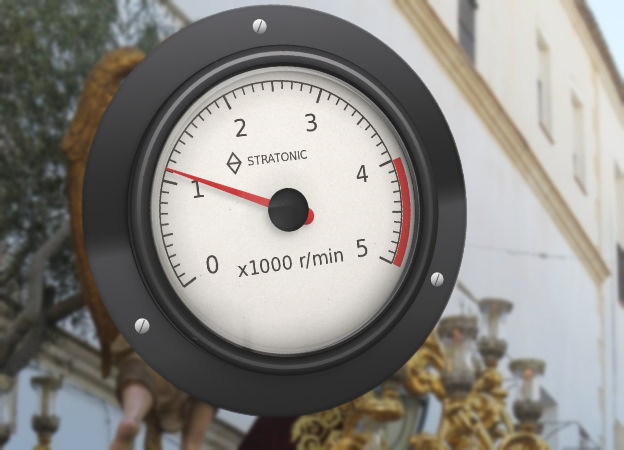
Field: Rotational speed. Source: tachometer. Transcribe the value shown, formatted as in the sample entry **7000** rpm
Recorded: **1100** rpm
